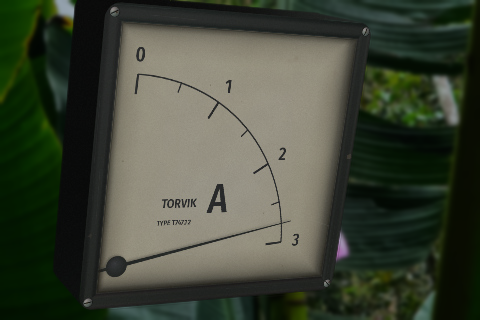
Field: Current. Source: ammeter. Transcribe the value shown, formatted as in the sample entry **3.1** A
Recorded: **2.75** A
